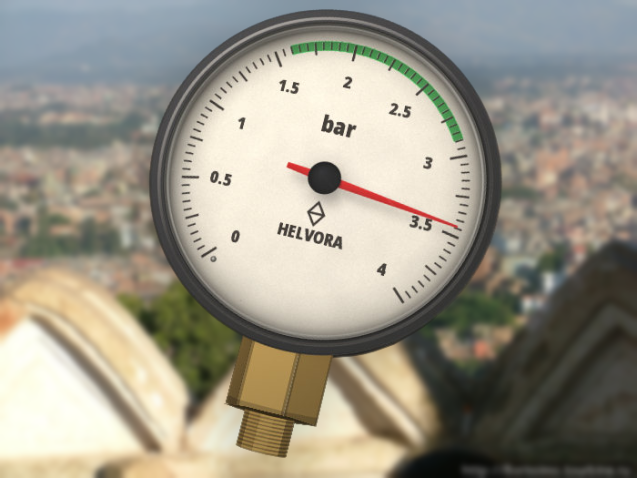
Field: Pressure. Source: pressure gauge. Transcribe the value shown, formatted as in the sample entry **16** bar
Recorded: **3.45** bar
